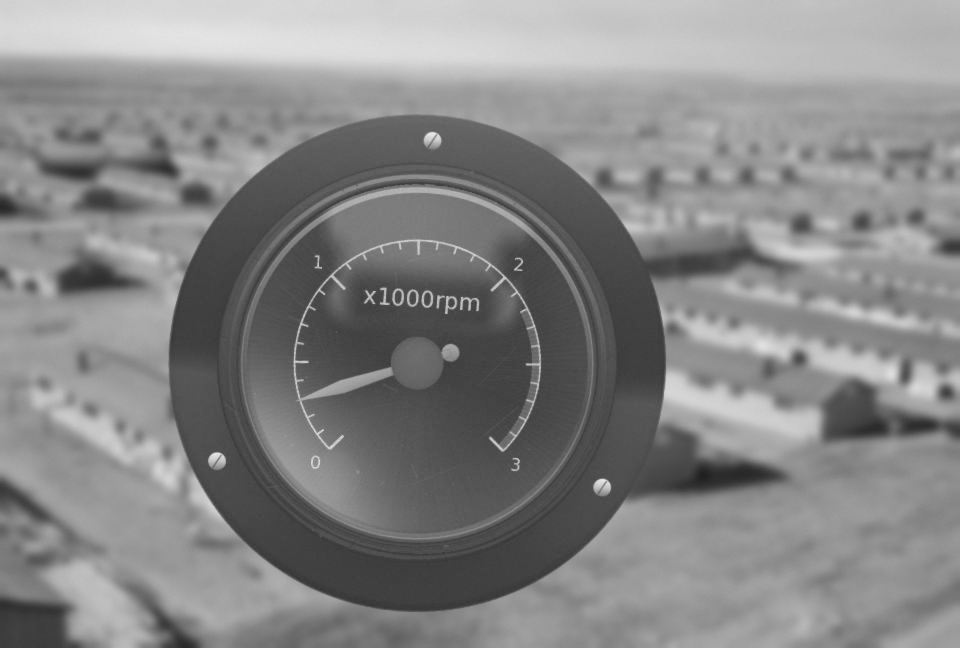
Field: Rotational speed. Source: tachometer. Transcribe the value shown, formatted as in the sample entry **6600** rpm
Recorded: **300** rpm
